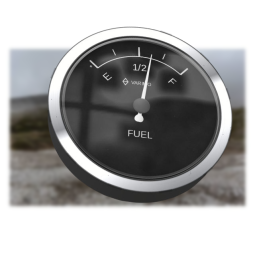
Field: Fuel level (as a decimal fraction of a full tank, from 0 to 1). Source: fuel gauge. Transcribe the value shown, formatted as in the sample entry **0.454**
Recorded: **0.625**
